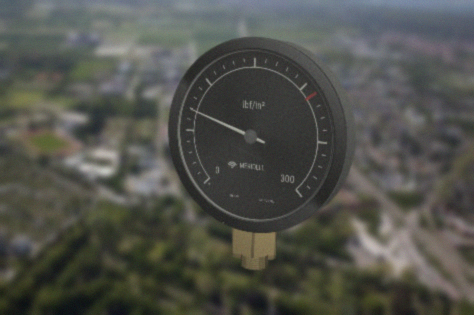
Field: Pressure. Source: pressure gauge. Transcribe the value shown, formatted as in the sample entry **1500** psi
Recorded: **70** psi
